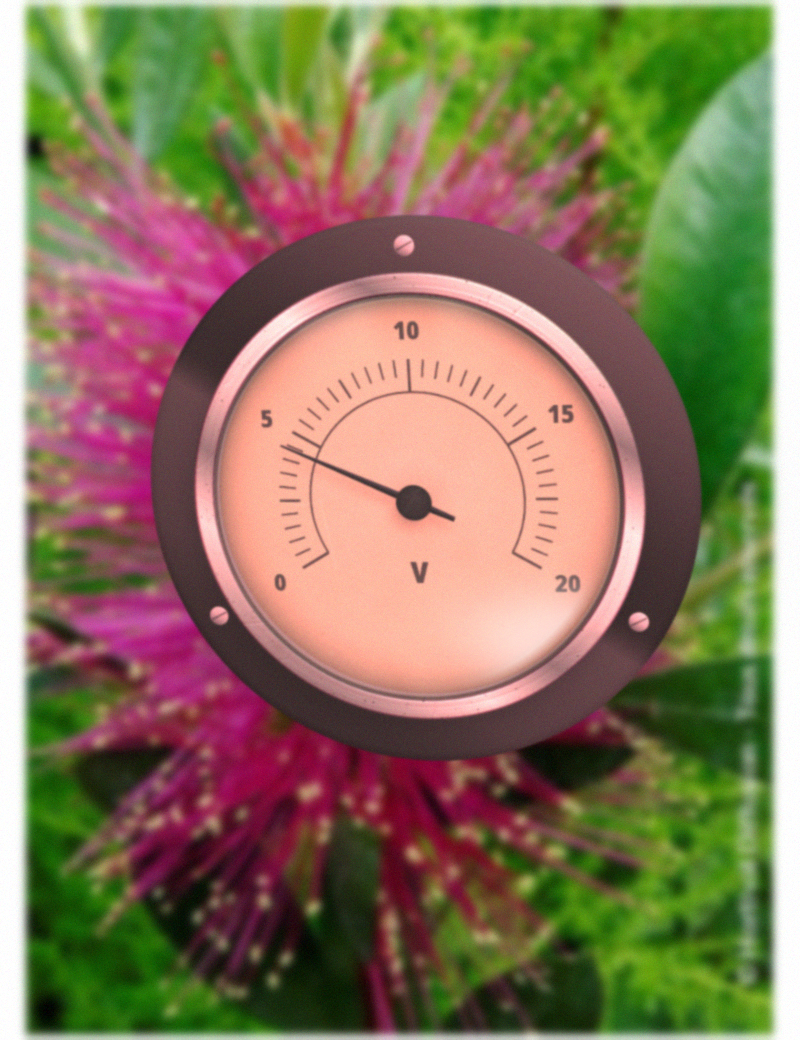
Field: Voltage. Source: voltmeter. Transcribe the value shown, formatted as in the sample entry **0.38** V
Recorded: **4.5** V
